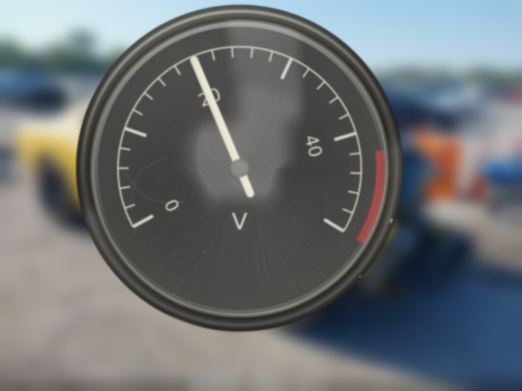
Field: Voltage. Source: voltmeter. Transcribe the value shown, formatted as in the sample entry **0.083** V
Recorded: **20** V
